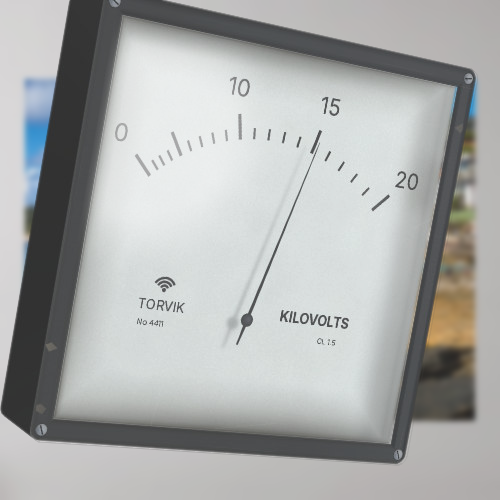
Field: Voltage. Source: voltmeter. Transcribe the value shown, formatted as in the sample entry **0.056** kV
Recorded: **15** kV
